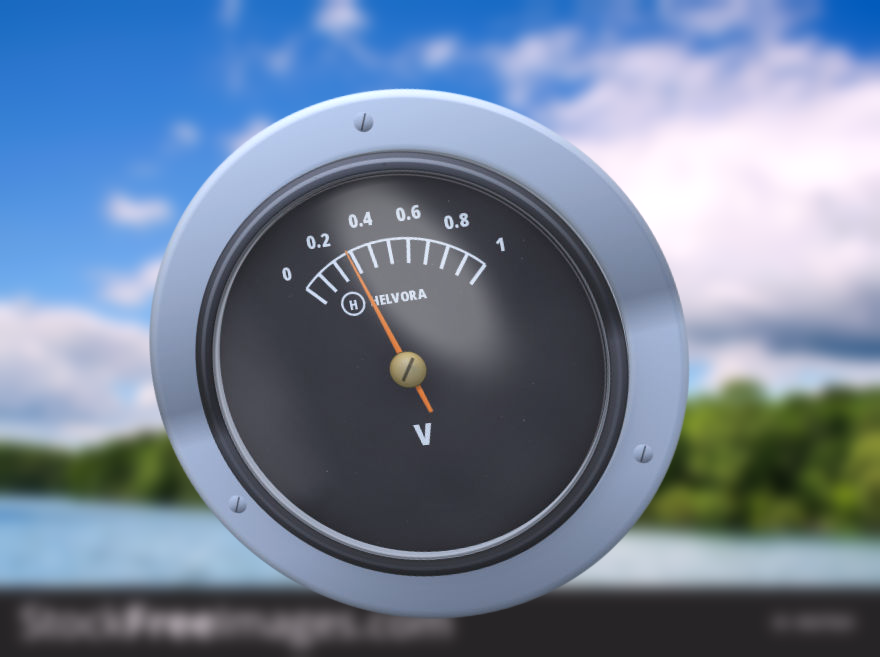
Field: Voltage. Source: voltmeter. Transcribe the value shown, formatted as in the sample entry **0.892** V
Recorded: **0.3** V
